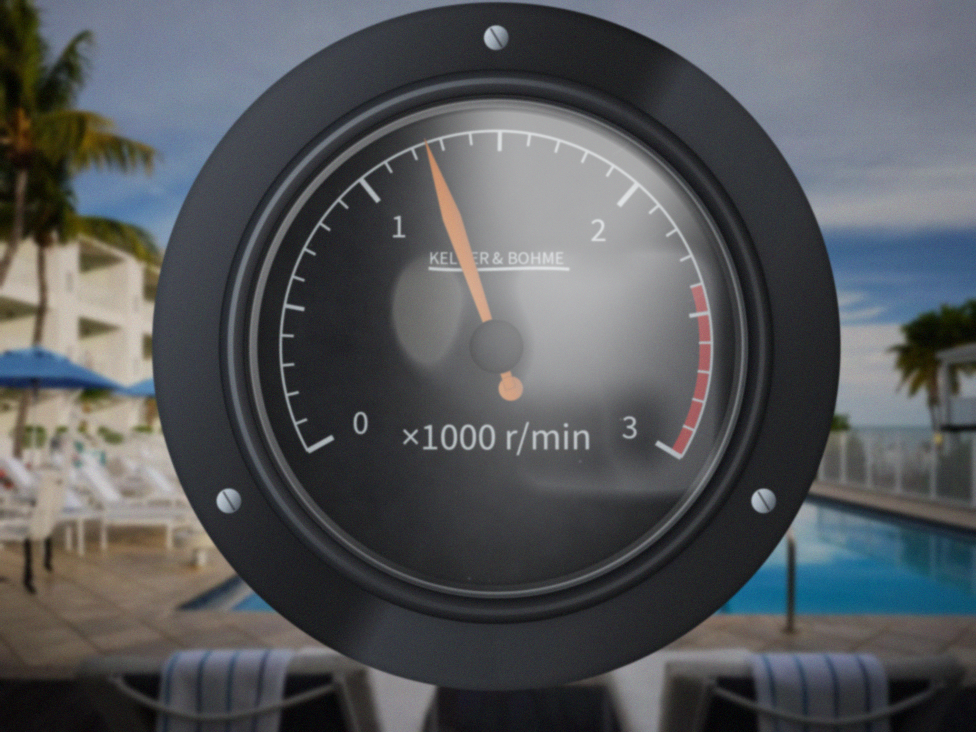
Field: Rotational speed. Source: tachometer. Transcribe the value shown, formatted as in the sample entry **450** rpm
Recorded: **1250** rpm
